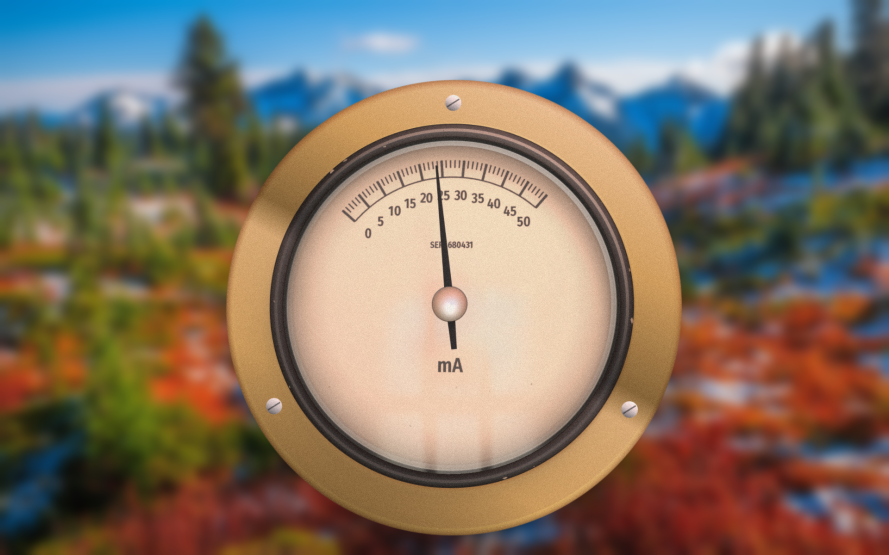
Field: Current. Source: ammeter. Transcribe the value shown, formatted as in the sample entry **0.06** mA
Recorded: **24** mA
